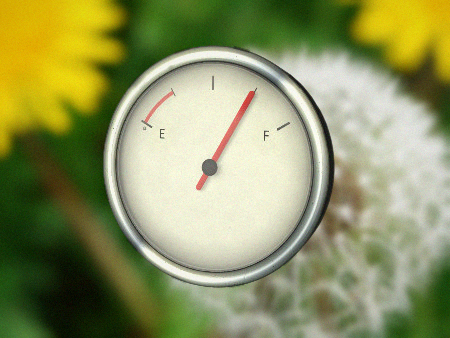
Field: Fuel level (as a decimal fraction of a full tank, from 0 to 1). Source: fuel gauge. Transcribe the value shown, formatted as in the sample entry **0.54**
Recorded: **0.75**
